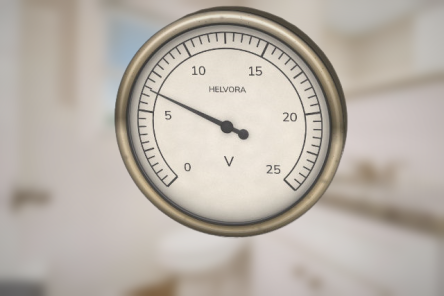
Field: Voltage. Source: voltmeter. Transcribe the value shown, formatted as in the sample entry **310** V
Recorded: **6.5** V
